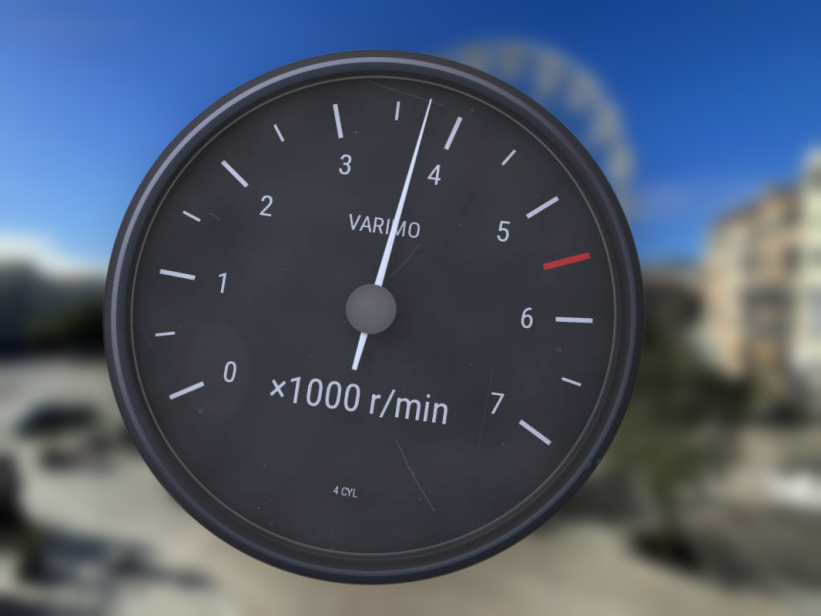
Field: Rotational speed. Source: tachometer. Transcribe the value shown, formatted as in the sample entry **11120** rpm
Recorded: **3750** rpm
